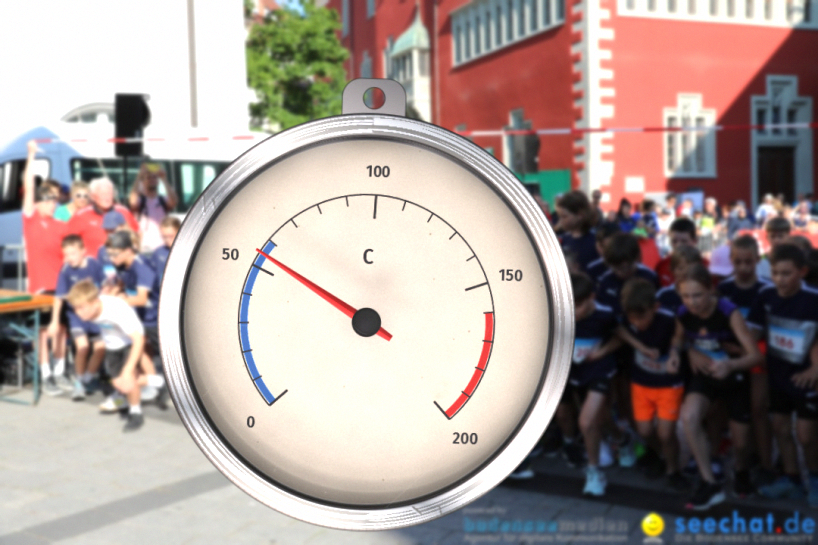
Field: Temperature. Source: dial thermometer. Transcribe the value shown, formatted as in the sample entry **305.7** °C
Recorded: **55** °C
